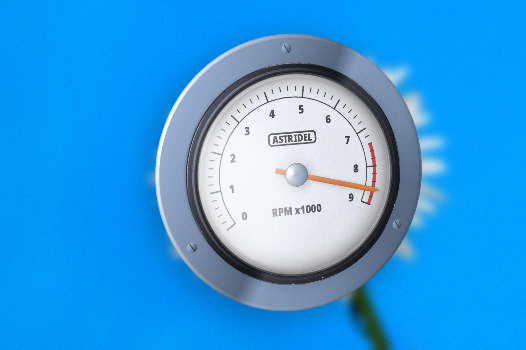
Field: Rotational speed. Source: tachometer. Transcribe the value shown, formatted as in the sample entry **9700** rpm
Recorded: **8600** rpm
